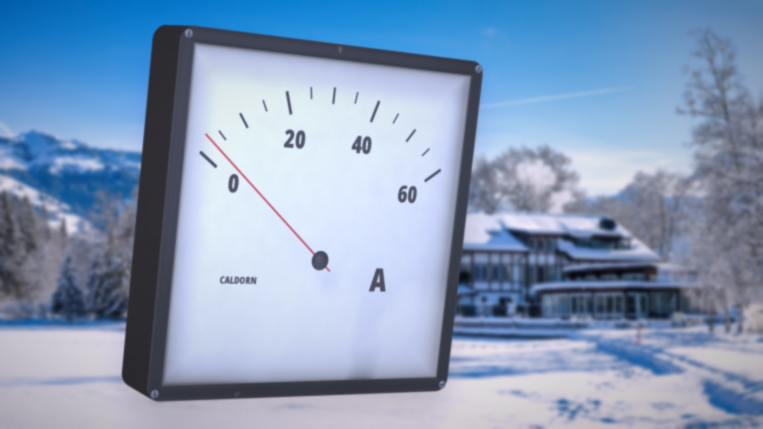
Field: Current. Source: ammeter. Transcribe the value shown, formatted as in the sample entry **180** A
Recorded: **2.5** A
